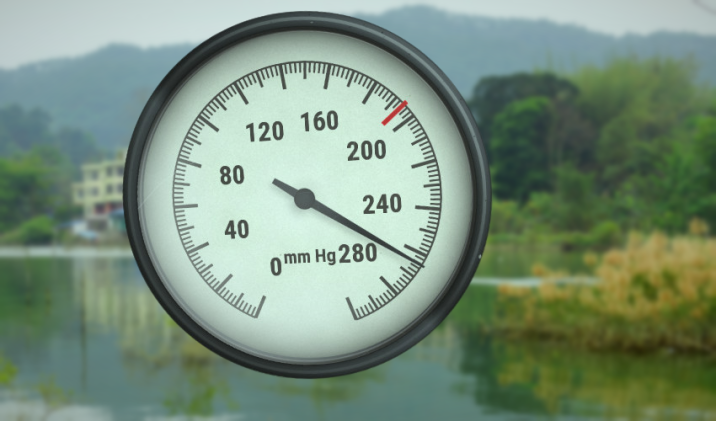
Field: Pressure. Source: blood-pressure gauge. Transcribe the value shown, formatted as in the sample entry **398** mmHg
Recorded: **264** mmHg
